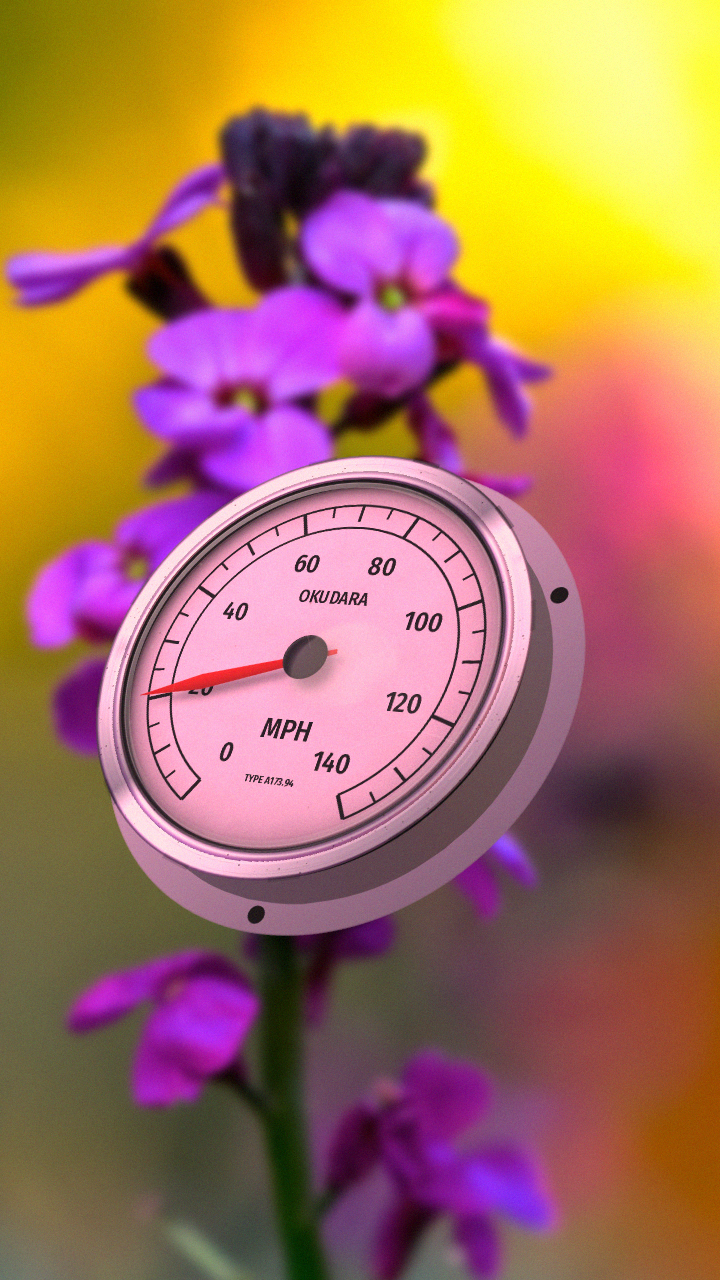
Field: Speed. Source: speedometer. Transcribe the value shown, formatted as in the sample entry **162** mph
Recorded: **20** mph
